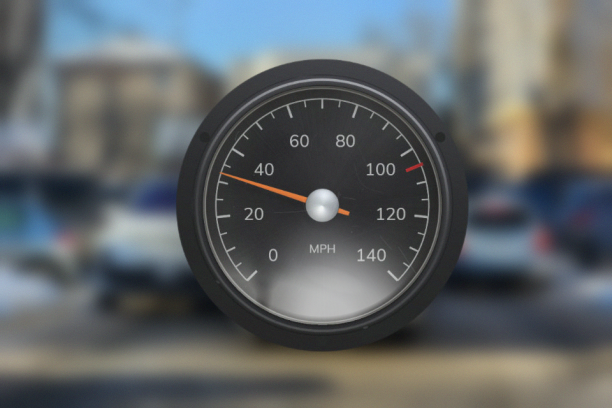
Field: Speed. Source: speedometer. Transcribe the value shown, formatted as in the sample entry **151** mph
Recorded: **32.5** mph
